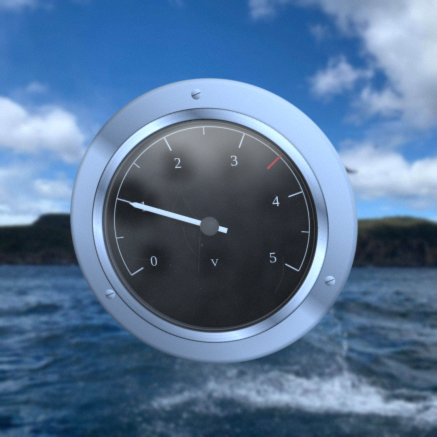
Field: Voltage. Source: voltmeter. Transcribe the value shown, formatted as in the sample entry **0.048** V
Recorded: **1** V
